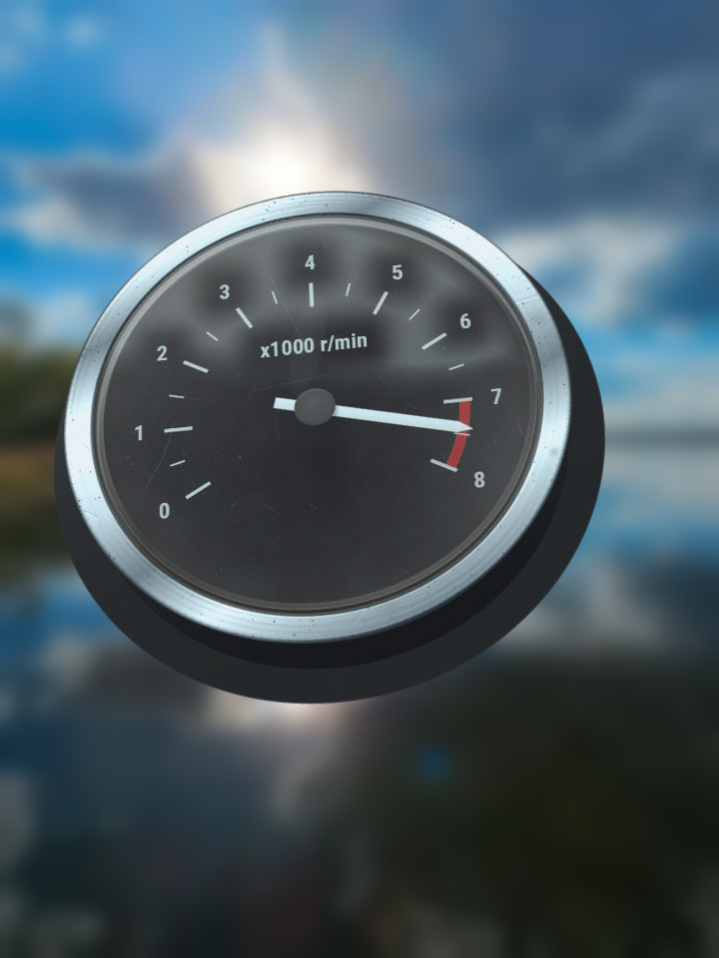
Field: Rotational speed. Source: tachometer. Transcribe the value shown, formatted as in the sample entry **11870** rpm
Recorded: **7500** rpm
